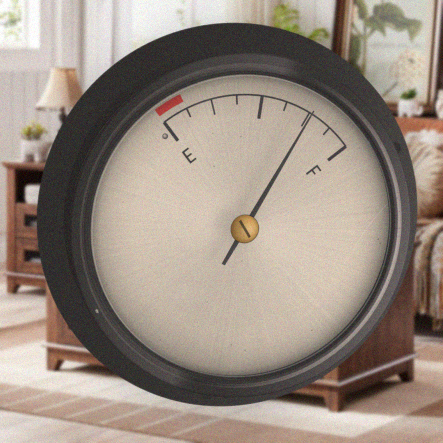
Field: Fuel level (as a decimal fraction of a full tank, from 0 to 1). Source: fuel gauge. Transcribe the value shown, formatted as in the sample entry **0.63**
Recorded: **0.75**
